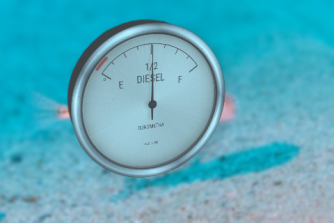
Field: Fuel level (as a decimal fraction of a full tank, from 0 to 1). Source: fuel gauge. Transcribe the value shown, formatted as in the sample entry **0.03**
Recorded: **0.5**
